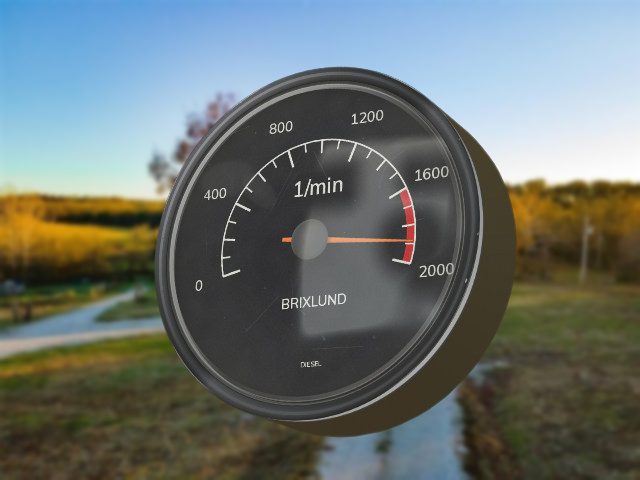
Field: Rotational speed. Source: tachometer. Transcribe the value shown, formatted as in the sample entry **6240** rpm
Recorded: **1900** rpm
